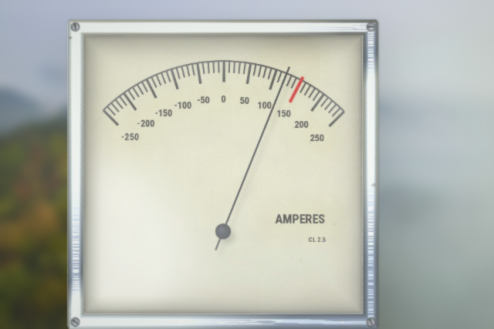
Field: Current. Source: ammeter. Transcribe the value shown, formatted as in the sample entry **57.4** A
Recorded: **120** A
